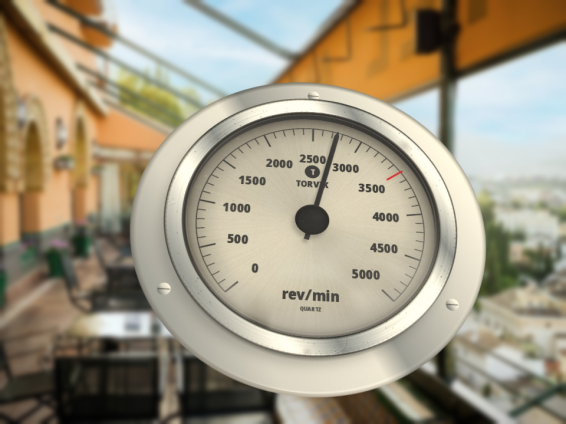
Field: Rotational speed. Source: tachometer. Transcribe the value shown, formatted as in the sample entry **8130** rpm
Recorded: **2750** rpm
